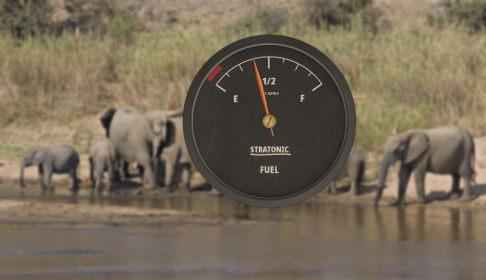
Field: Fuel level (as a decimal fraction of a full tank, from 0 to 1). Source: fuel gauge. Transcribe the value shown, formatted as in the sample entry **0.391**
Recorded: **0.375**
